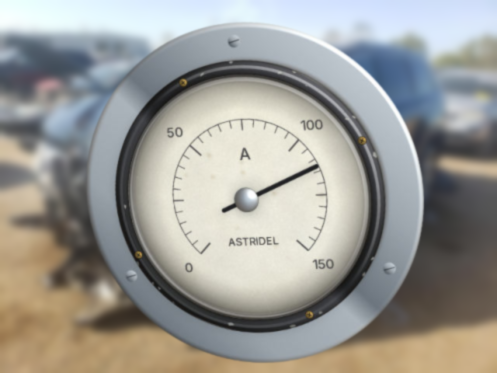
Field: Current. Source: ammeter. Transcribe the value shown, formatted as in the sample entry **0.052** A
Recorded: **112.5** A
